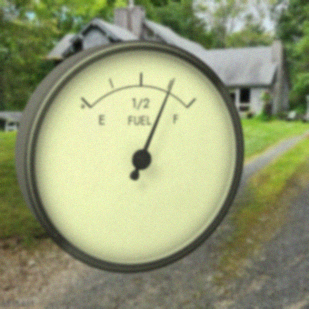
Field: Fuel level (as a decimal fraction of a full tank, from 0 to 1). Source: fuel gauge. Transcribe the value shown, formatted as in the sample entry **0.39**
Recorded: **0.75**
